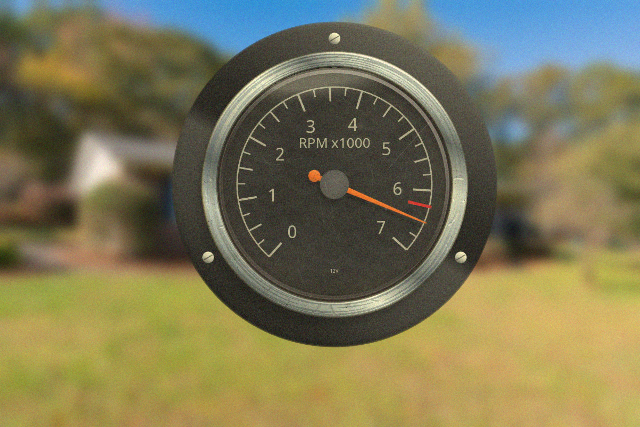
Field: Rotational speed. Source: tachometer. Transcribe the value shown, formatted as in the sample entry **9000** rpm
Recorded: **6500** rpm
